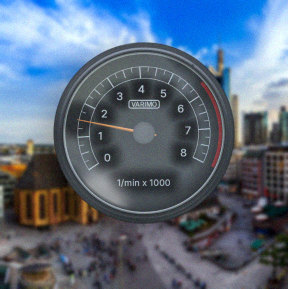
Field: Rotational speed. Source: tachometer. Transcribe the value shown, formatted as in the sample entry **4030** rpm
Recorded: **1500** rpm
